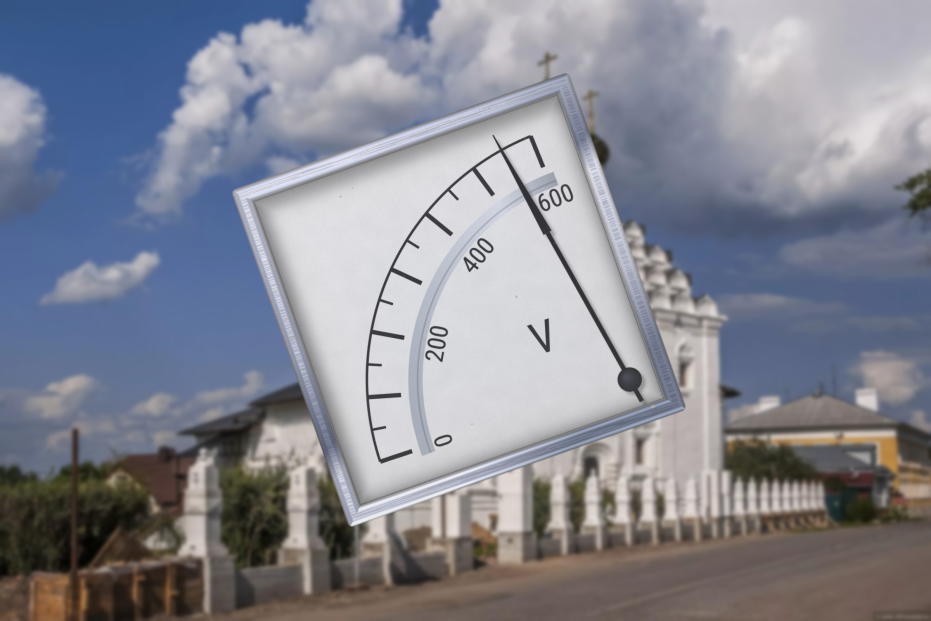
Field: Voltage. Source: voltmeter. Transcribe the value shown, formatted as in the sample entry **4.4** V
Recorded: **550** V
